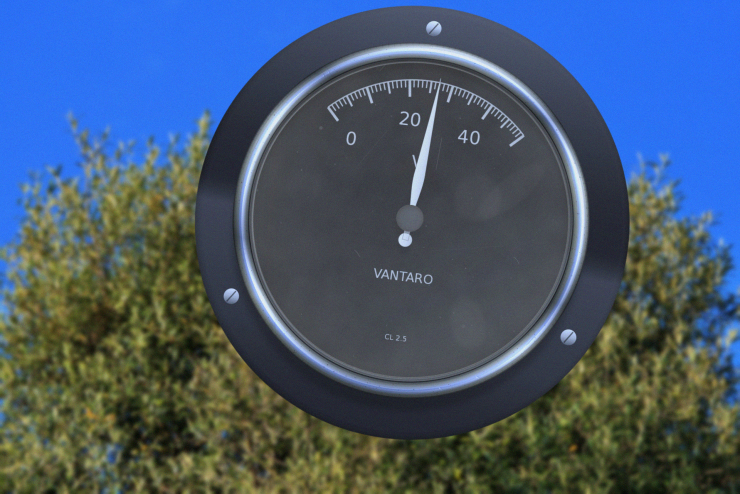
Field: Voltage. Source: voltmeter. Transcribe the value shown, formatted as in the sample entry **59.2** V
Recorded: **27** V
